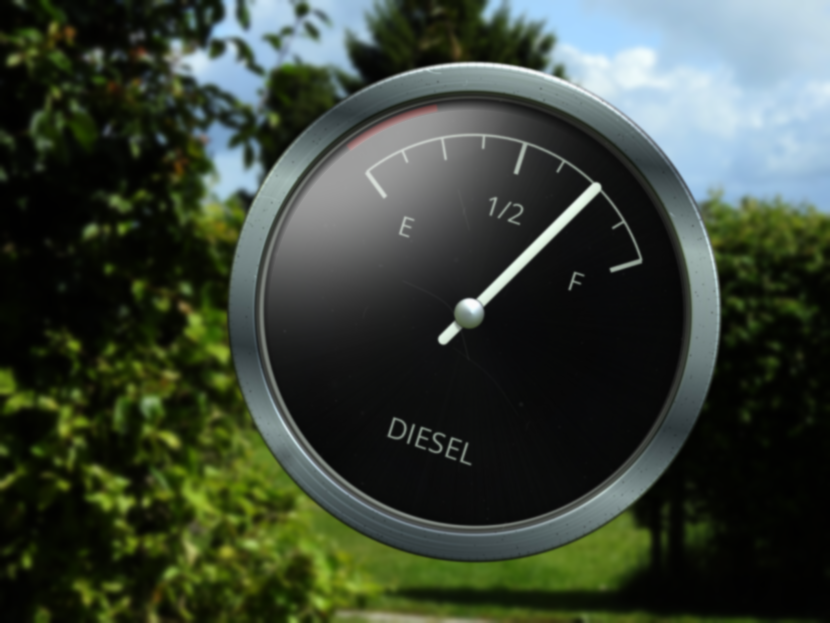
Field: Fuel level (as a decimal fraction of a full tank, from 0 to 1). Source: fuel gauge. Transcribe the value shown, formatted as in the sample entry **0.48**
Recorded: **0.75**
